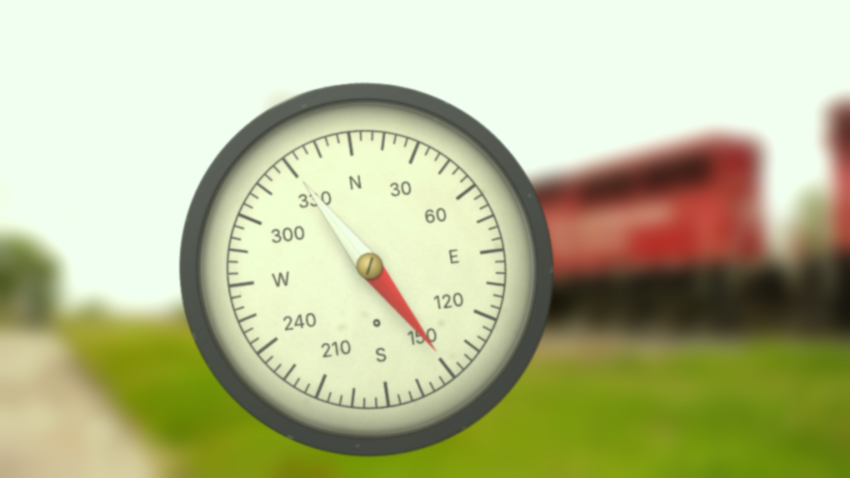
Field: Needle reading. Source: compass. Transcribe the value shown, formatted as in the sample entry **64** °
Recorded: **150** °
